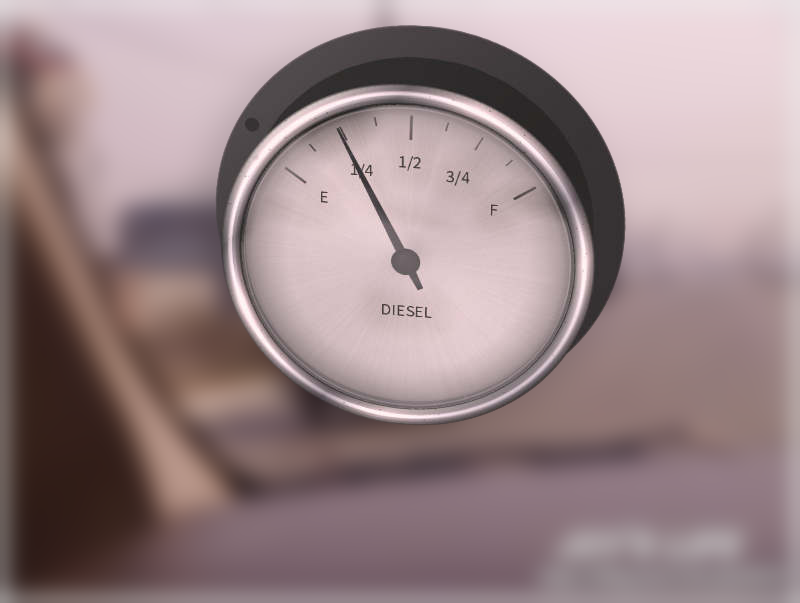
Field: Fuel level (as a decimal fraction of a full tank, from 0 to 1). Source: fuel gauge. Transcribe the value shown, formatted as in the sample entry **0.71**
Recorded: **0.25**
